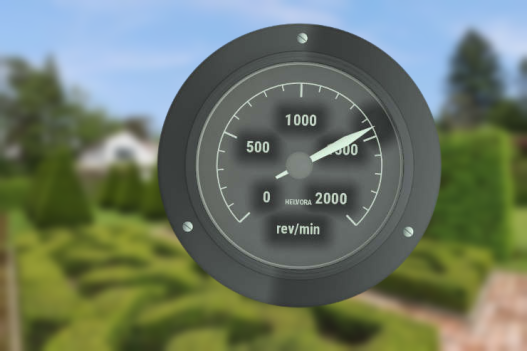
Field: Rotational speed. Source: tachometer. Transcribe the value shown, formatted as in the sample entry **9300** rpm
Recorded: **1450** rpm
